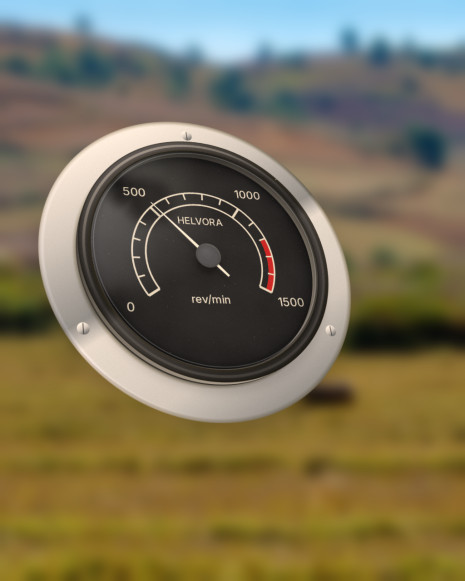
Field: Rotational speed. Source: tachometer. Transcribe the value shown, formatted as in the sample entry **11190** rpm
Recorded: **500** rpm
